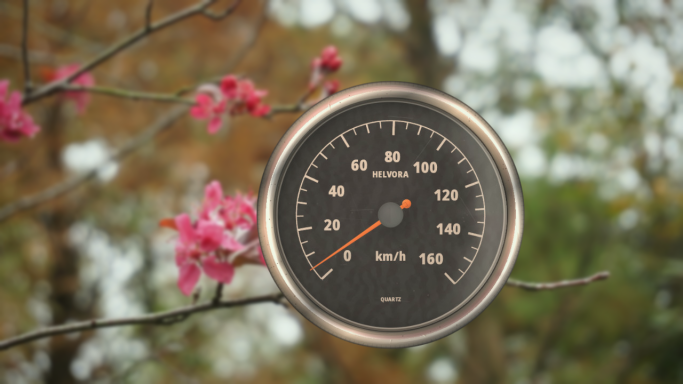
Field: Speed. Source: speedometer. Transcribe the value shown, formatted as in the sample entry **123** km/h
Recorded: **5** km/h
